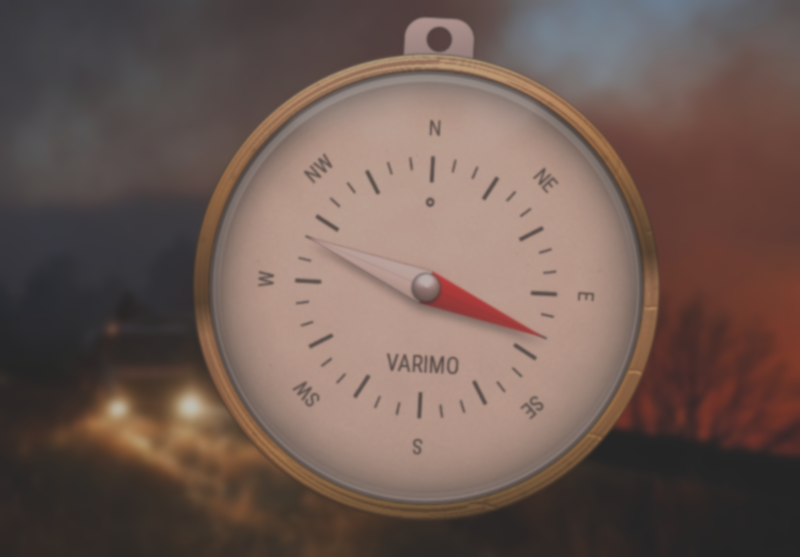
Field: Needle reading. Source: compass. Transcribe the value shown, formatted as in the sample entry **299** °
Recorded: **110** °
